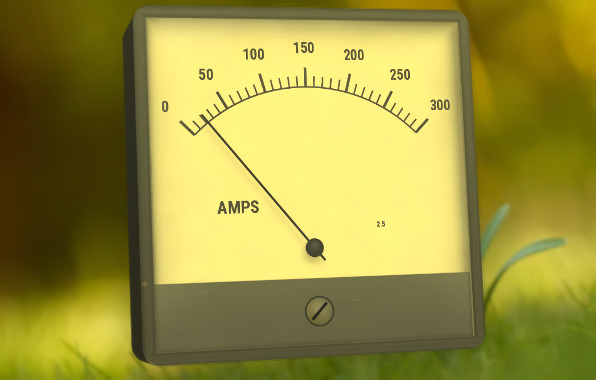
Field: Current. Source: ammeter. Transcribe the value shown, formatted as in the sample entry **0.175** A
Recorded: **20** A
